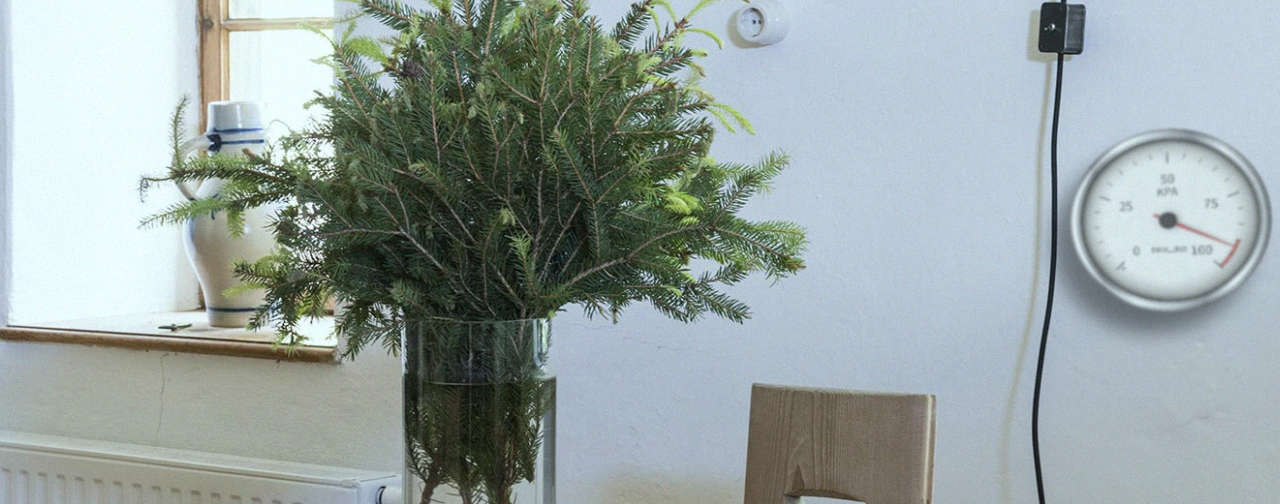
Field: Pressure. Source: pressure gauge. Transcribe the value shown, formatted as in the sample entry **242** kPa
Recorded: **92.5** kPa
